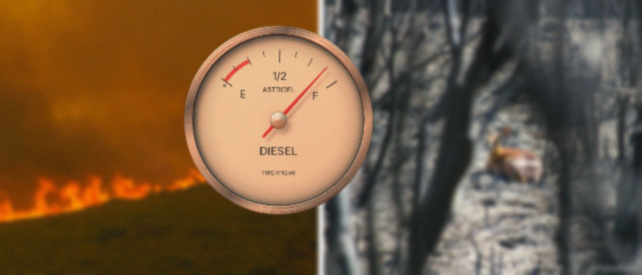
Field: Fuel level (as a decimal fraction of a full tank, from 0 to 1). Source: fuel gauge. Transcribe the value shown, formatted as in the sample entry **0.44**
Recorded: **0.875**
